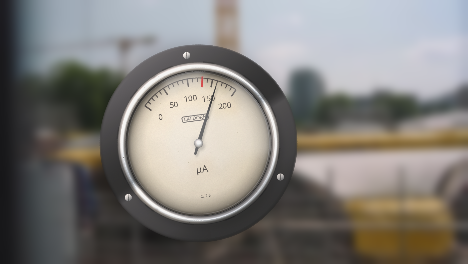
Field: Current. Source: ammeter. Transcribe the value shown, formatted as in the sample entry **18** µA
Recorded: **160** µA
